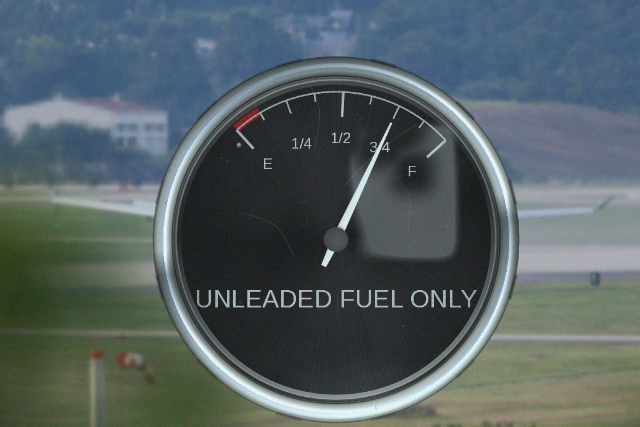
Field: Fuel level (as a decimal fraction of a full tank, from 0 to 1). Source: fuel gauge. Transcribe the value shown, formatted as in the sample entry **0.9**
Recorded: **0.75**
